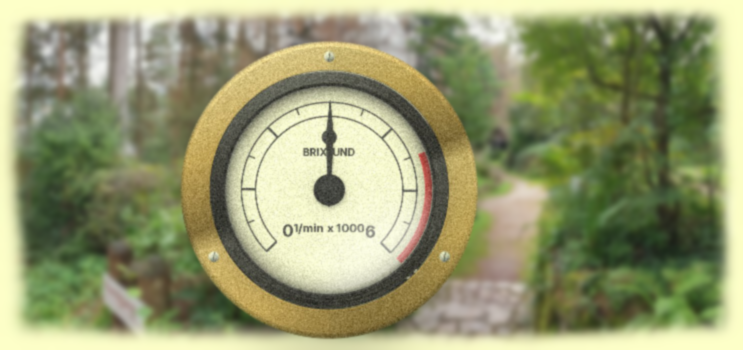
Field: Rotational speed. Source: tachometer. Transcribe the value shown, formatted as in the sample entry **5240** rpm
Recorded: **3000** rpm
